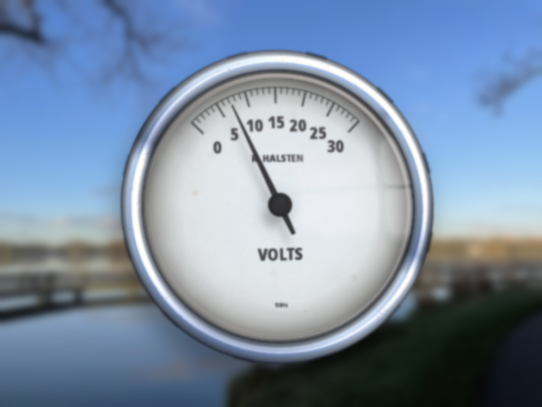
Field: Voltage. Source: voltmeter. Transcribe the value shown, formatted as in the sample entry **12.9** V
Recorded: **7** V
